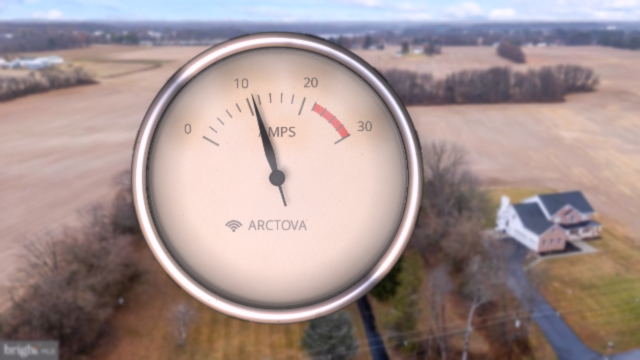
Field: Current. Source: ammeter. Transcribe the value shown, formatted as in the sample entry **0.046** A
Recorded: **11** A
